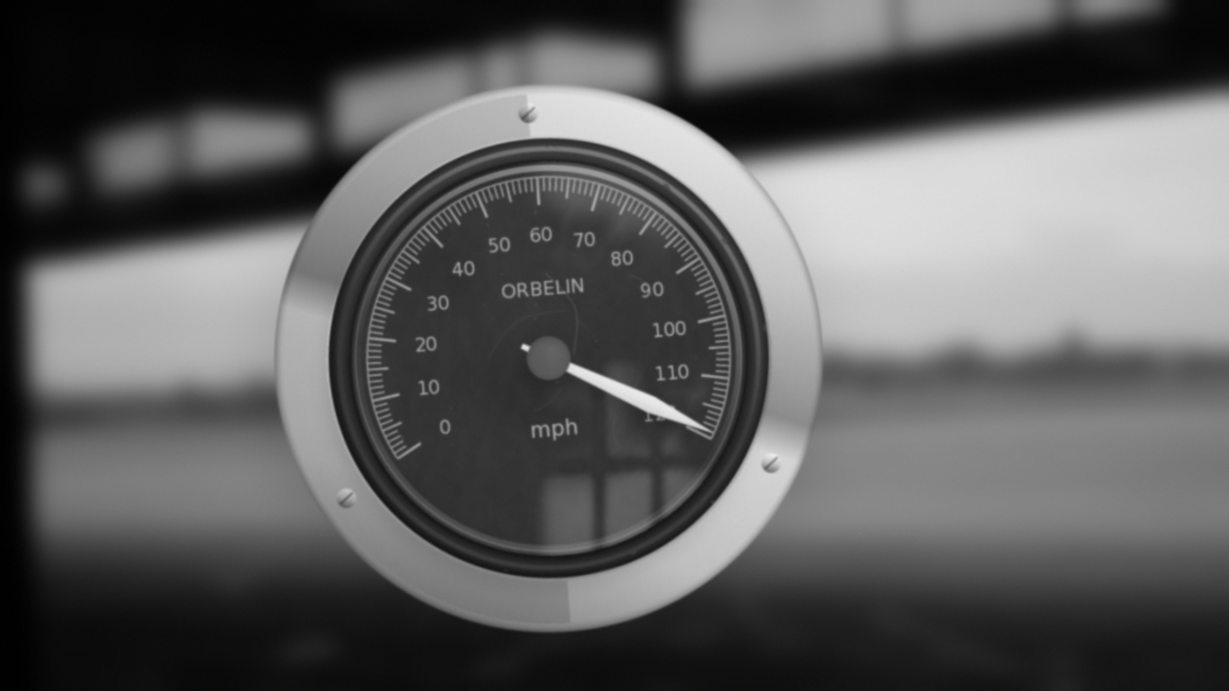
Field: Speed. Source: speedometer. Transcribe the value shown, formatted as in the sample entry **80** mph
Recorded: **119** mph
